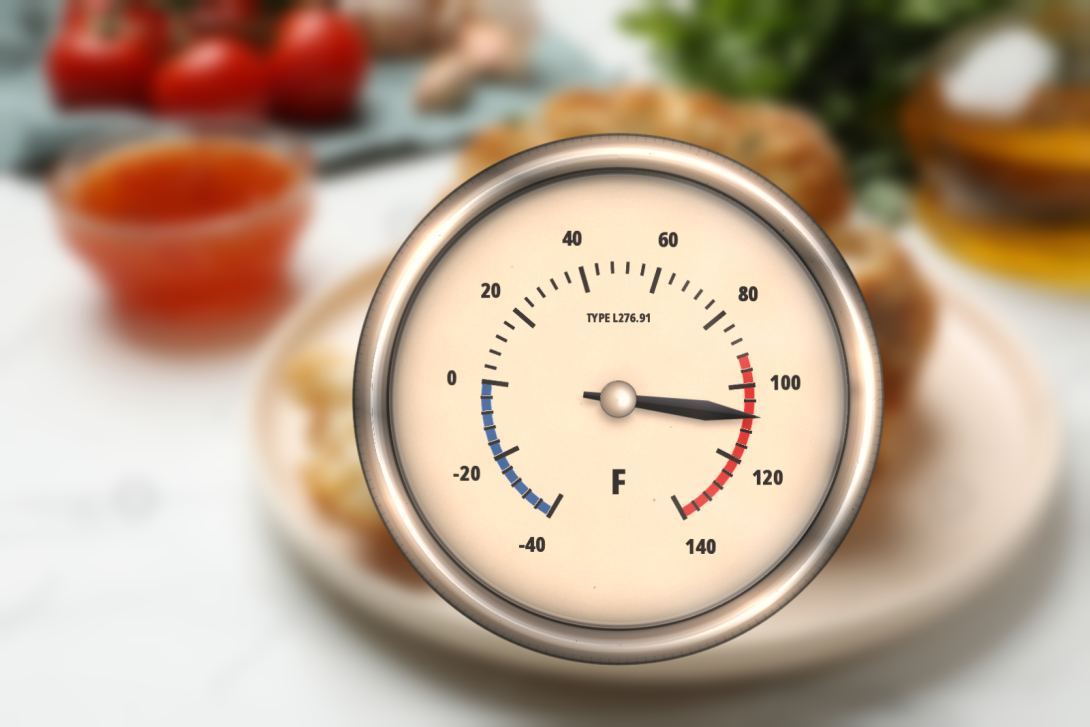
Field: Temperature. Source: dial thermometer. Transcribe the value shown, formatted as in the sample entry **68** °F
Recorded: **108** °F
